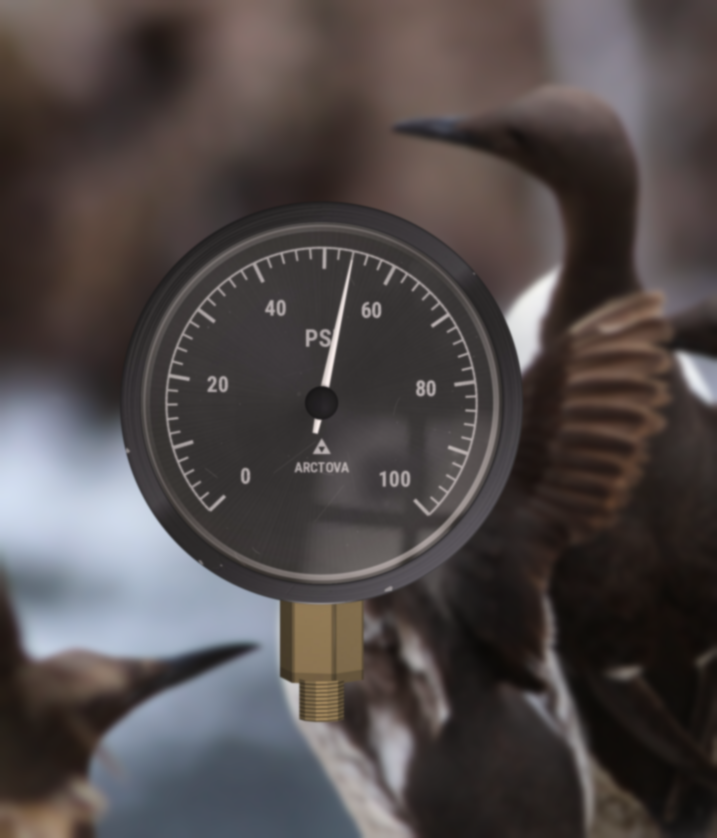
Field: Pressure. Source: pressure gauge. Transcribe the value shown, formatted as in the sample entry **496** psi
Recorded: **54** psi
